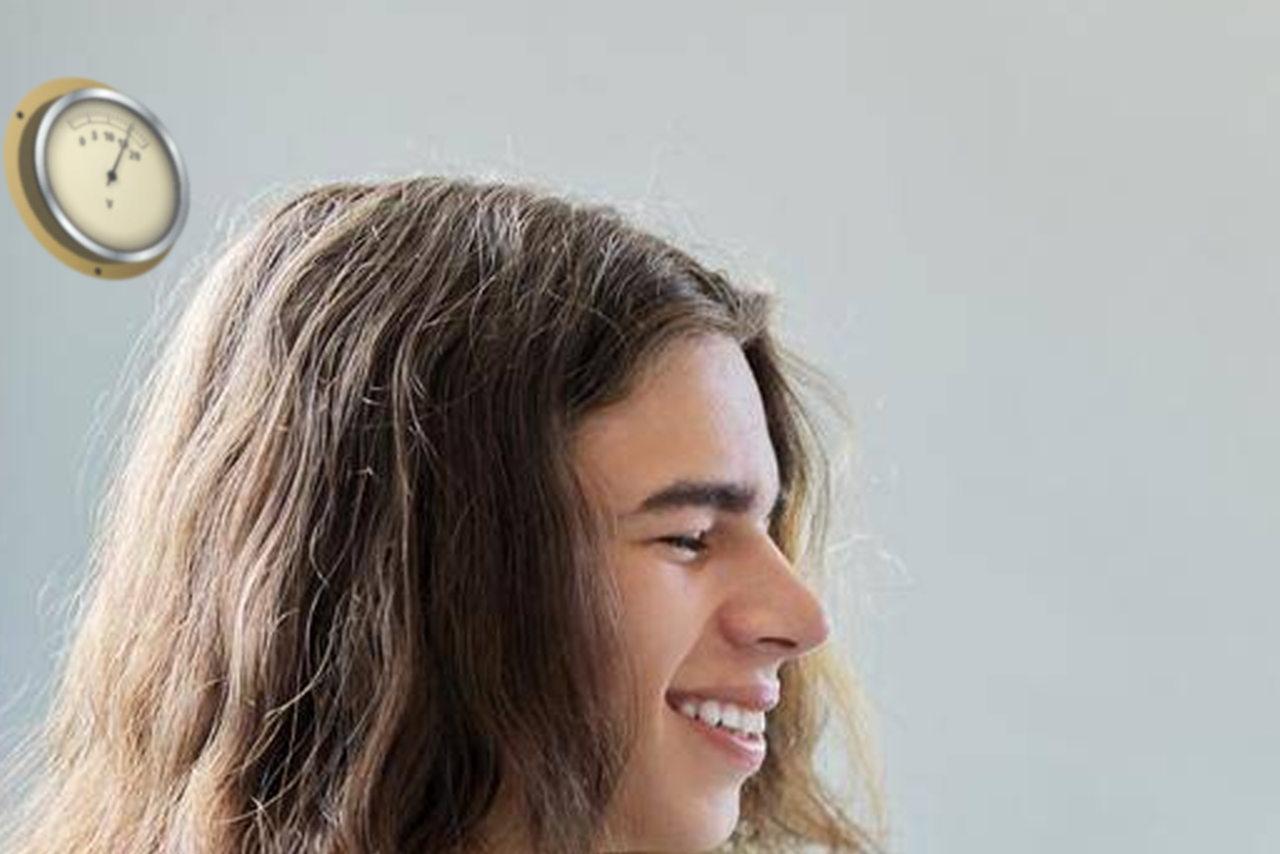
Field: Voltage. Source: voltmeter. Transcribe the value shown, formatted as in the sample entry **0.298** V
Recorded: **15** V
